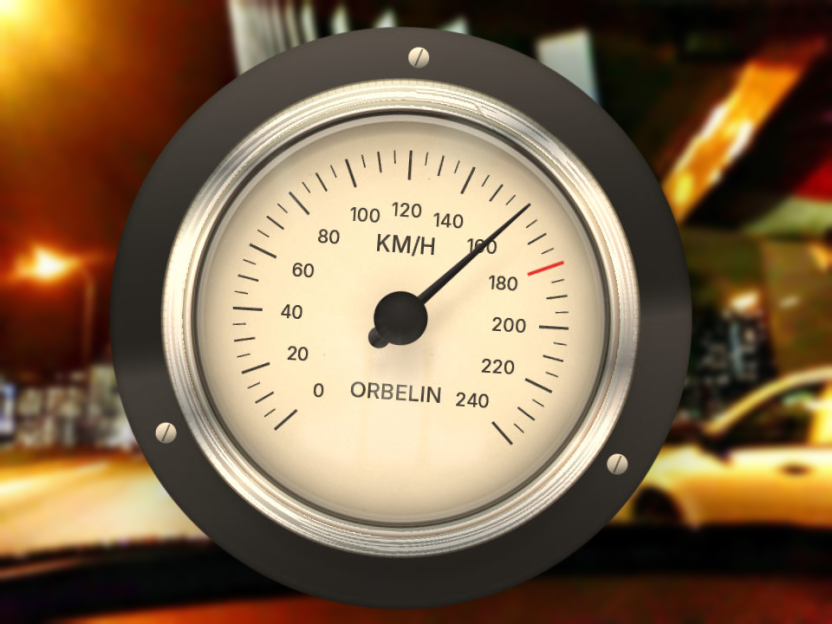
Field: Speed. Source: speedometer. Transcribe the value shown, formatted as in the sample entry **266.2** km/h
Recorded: **160** km/h
